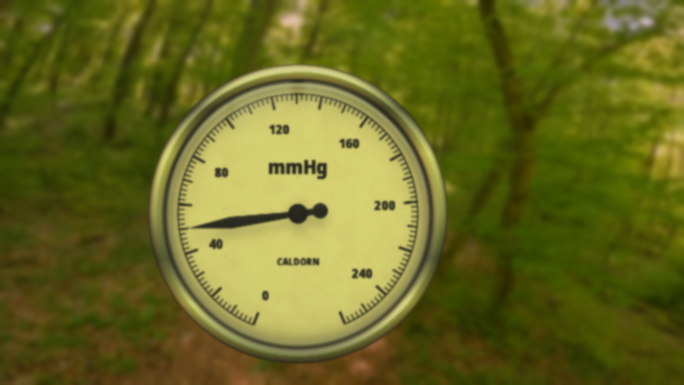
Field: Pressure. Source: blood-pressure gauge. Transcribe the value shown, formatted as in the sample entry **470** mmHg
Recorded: **50** mmHg
